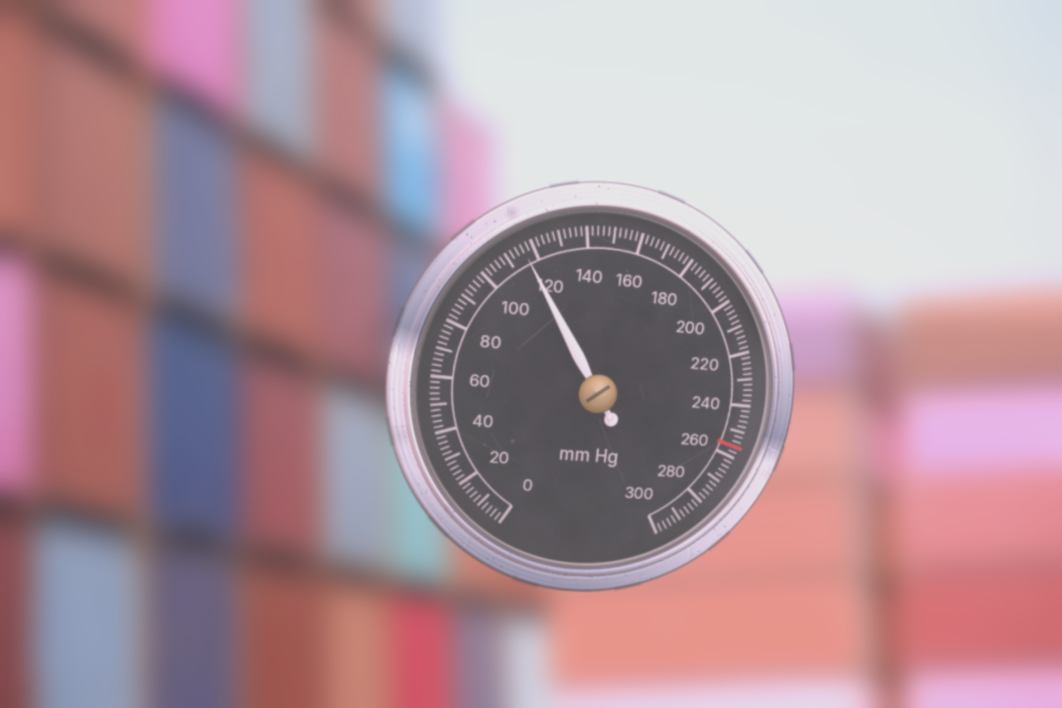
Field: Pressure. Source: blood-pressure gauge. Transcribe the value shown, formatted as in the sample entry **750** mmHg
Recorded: **116** mmHg
